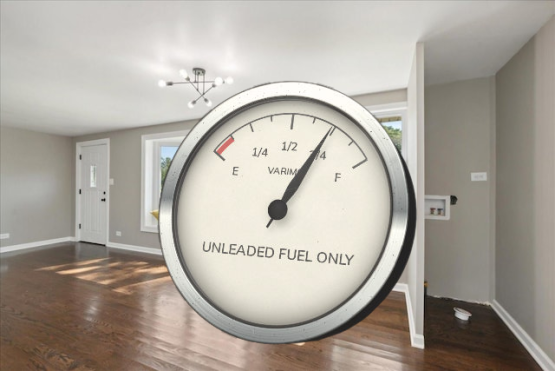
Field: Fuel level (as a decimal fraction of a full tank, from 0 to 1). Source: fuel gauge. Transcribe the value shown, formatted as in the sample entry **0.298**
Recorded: **0.75**
